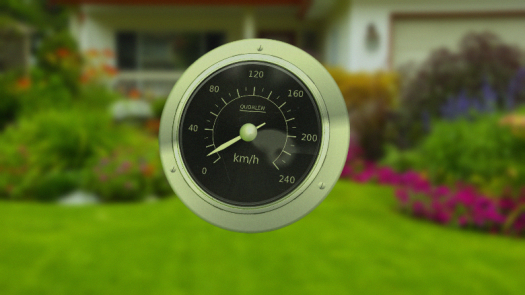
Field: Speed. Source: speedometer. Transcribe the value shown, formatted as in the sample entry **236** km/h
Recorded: **10** km/h
